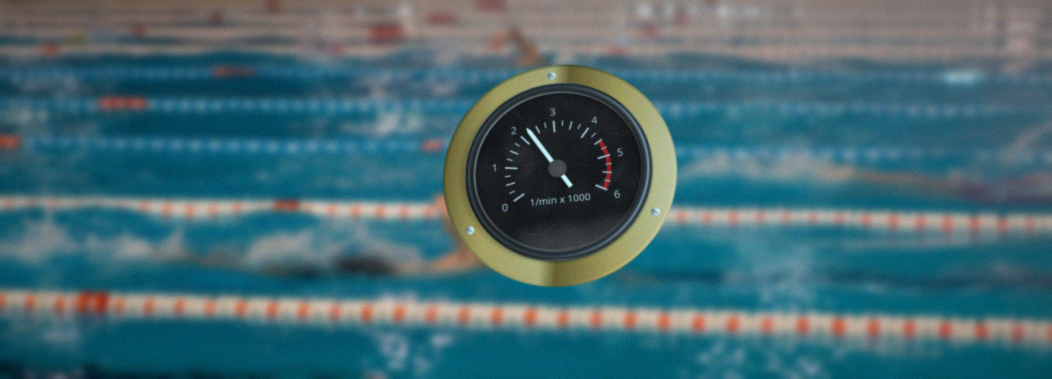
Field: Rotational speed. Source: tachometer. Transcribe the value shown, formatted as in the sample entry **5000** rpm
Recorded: **2250** rpm
